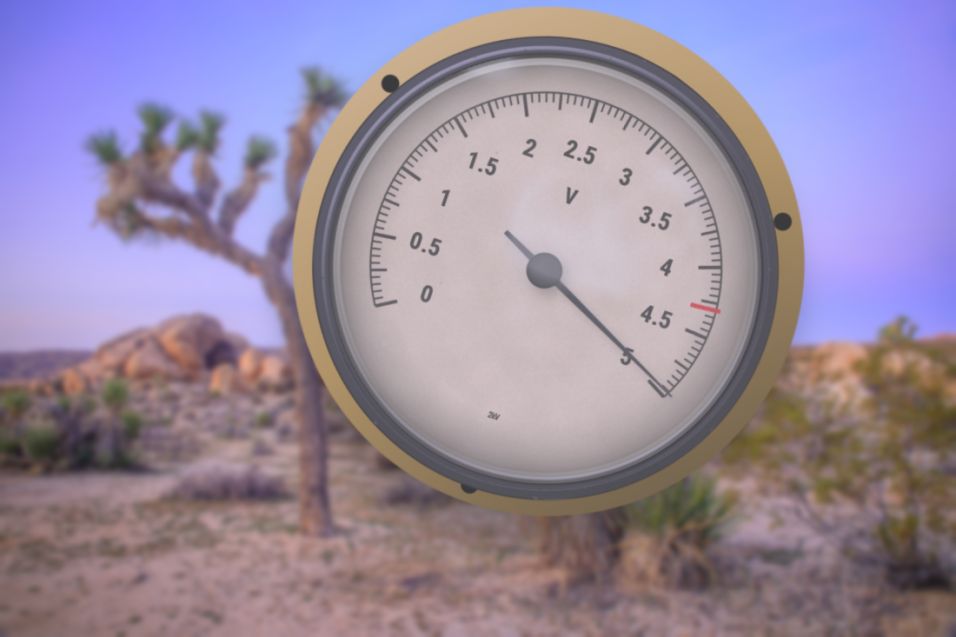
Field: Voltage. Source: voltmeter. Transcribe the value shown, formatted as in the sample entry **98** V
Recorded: **4.95** V
